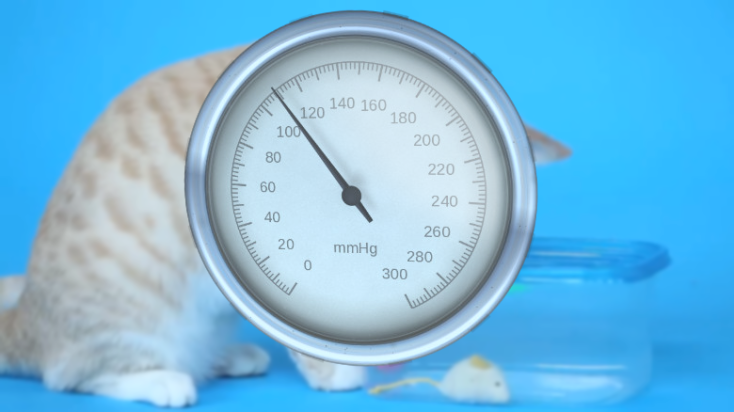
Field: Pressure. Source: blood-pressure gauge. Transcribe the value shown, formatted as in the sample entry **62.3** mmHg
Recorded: **110** mmHg
